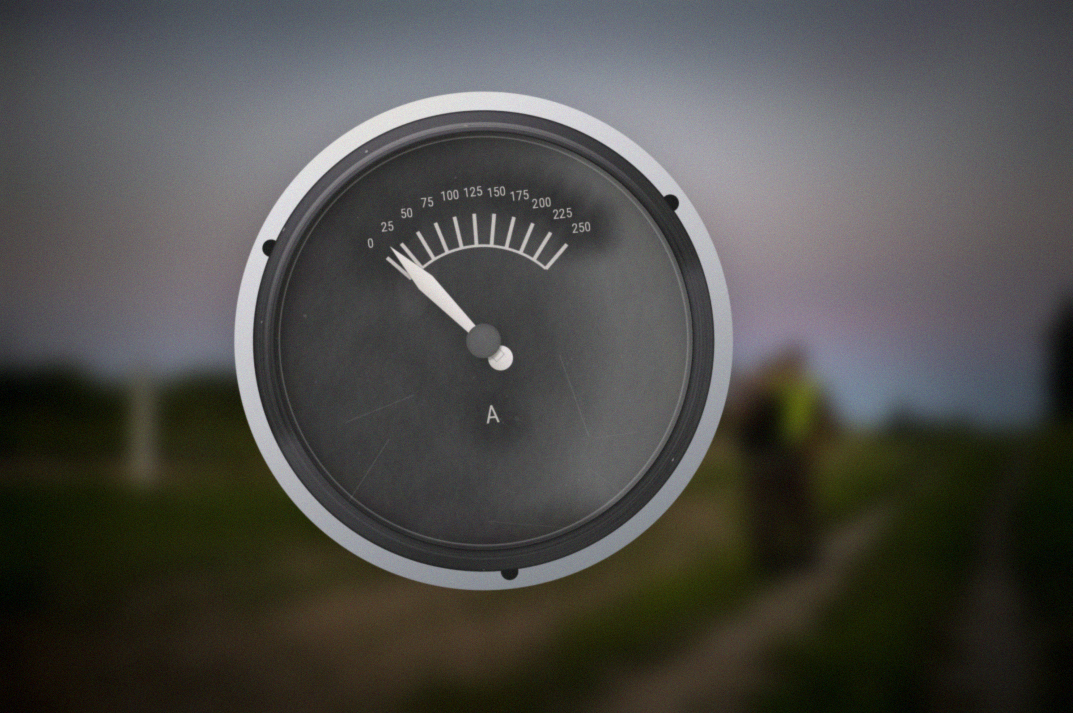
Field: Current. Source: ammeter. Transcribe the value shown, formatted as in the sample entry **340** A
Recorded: **12.5** A
